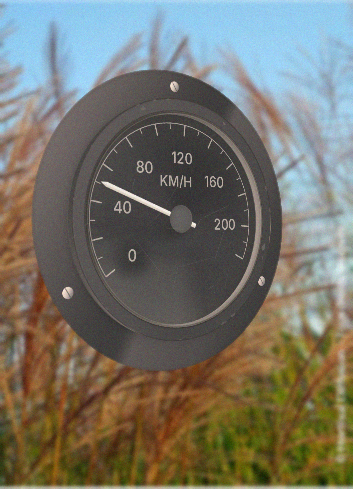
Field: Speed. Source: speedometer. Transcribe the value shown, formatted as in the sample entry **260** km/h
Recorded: **50** km/h
